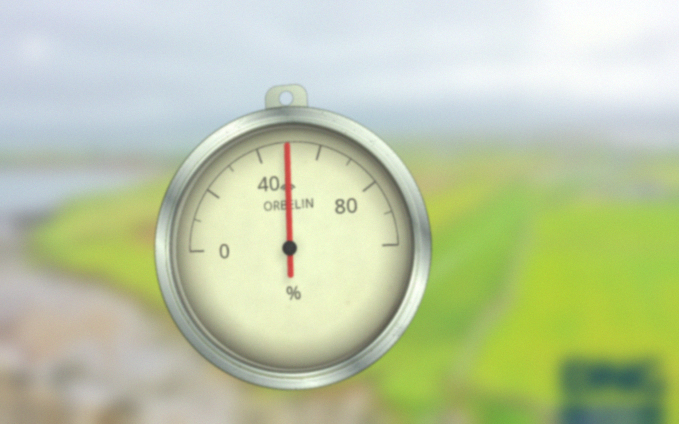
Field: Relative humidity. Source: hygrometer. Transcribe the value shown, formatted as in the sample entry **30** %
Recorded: **50** %
